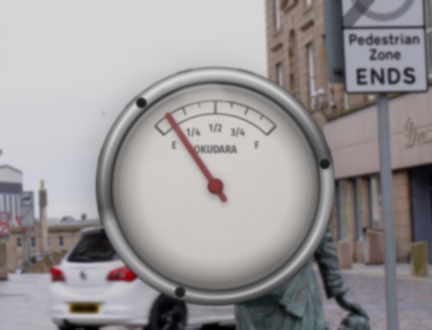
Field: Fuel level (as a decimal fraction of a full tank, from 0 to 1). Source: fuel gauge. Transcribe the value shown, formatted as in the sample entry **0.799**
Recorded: **0.125**
